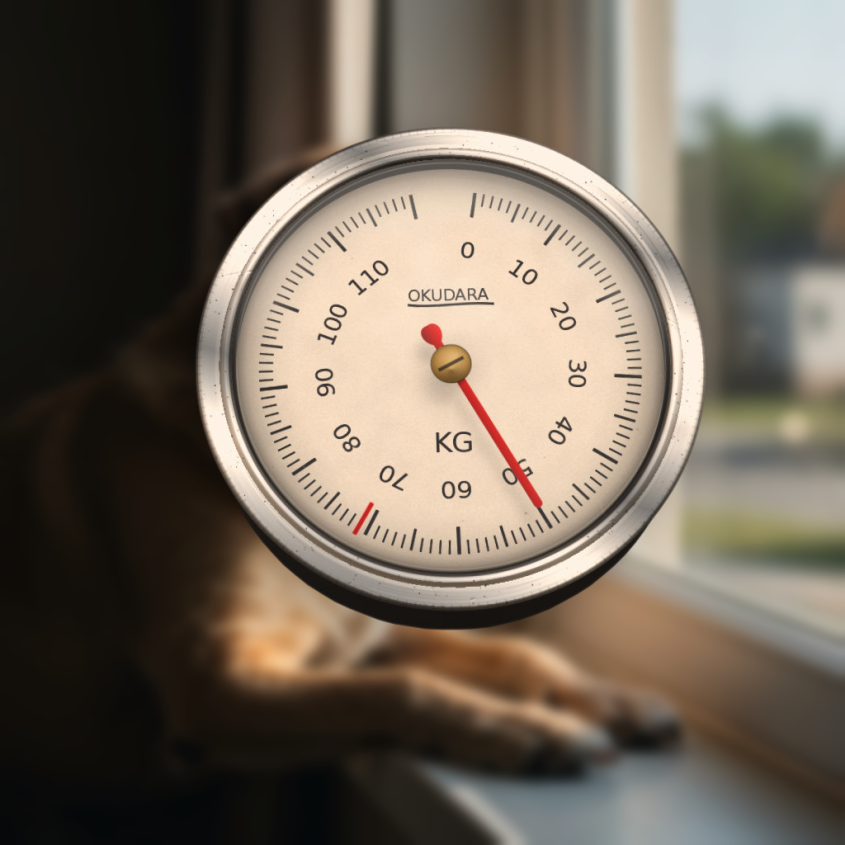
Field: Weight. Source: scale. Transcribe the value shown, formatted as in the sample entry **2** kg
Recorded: **50** kg
